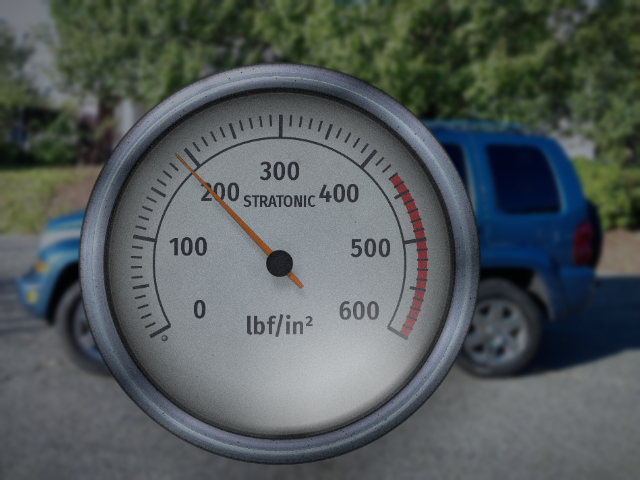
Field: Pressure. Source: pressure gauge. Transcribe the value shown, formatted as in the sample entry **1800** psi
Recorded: **190** psi
